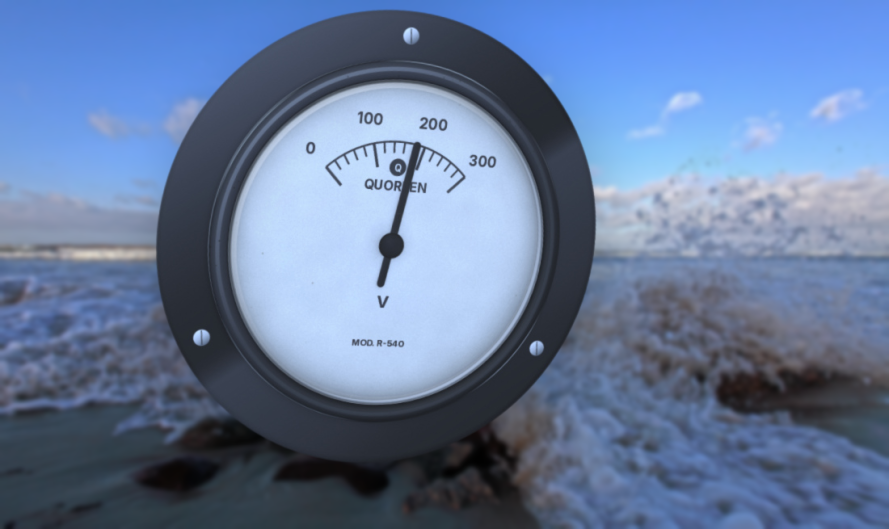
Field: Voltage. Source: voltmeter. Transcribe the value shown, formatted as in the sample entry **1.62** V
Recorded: **180** V
